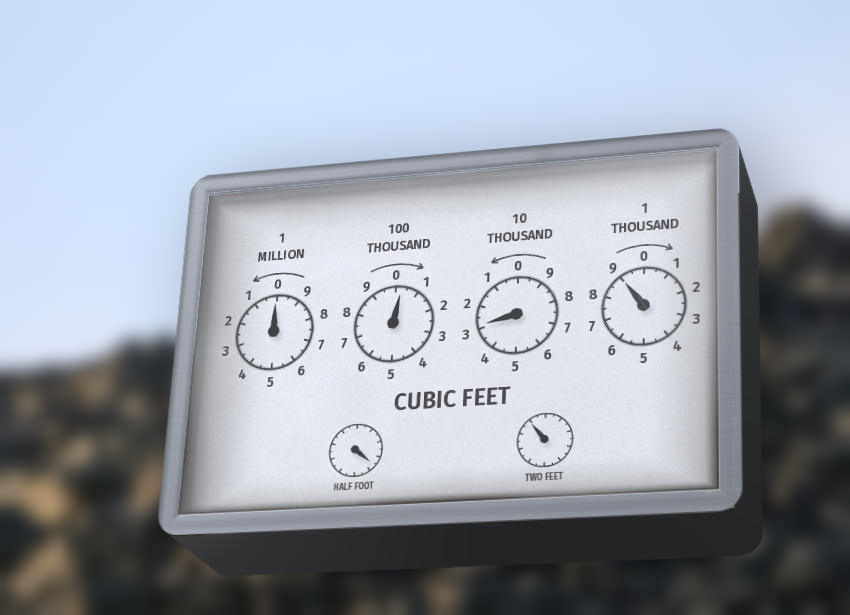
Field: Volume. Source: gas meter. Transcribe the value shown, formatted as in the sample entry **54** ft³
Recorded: **2900** ft³
